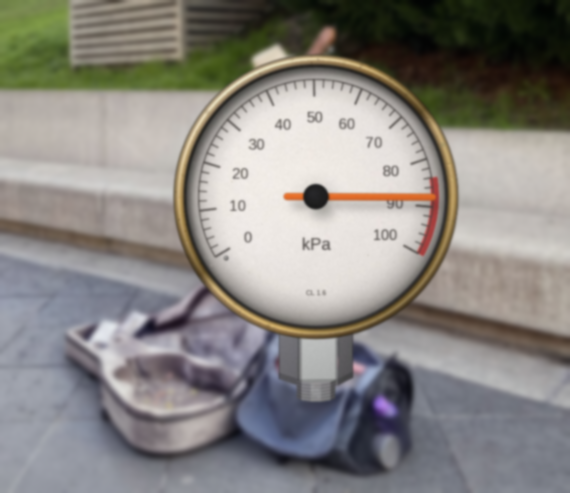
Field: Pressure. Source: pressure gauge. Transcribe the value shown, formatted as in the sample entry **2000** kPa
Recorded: **88** kPa
